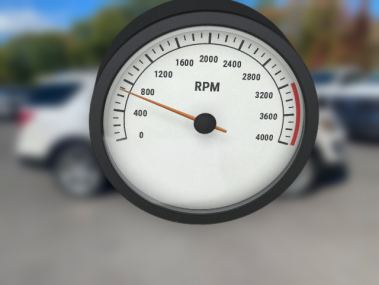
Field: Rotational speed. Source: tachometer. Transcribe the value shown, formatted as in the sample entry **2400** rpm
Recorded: **700** rpm
